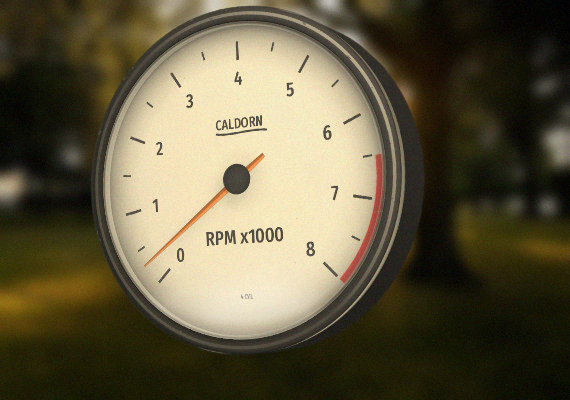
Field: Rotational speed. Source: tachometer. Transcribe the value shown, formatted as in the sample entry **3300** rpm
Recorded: **250** rpm
